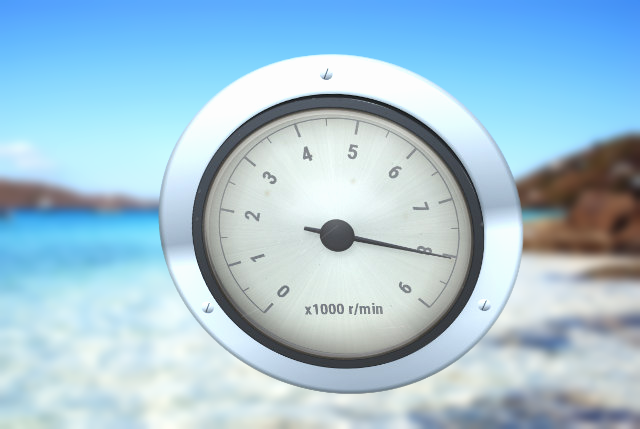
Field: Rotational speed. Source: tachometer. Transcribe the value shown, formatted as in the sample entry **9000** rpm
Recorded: **8000** rpm
